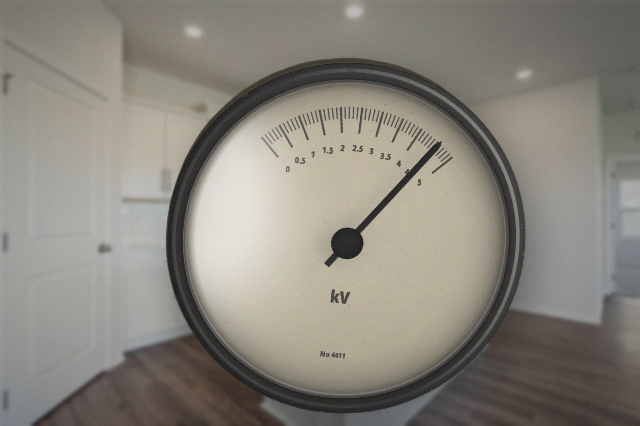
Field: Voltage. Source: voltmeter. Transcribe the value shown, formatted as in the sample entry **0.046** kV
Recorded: **4.5** kV
